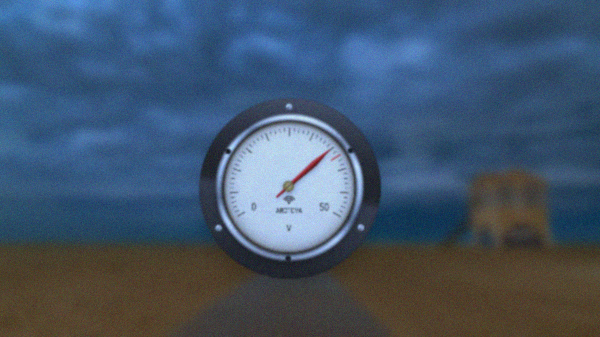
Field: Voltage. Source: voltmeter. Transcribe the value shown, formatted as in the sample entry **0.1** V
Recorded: **35** V
